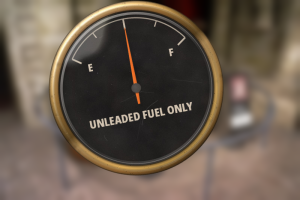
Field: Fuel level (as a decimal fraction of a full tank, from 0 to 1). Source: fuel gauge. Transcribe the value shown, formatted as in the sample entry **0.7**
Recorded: **0.5**
